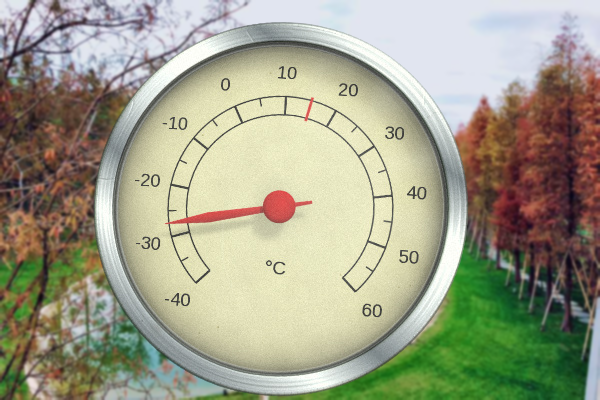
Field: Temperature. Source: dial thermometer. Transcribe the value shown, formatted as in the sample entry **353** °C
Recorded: **-27.5** °C
